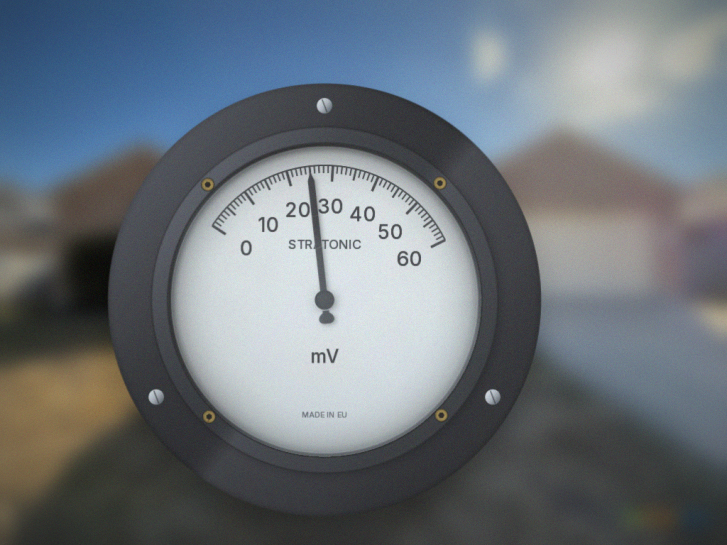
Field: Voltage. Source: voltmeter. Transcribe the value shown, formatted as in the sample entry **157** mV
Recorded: **25** mV
